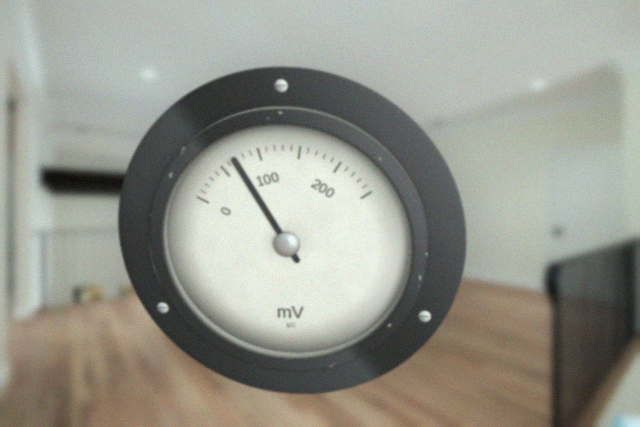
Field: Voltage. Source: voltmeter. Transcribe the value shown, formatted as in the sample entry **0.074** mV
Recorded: **70** mV
